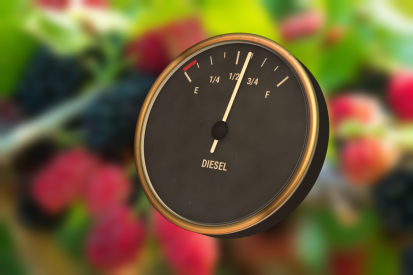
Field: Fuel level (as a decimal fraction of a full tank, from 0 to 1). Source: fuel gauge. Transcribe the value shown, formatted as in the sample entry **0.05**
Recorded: **0.625**
